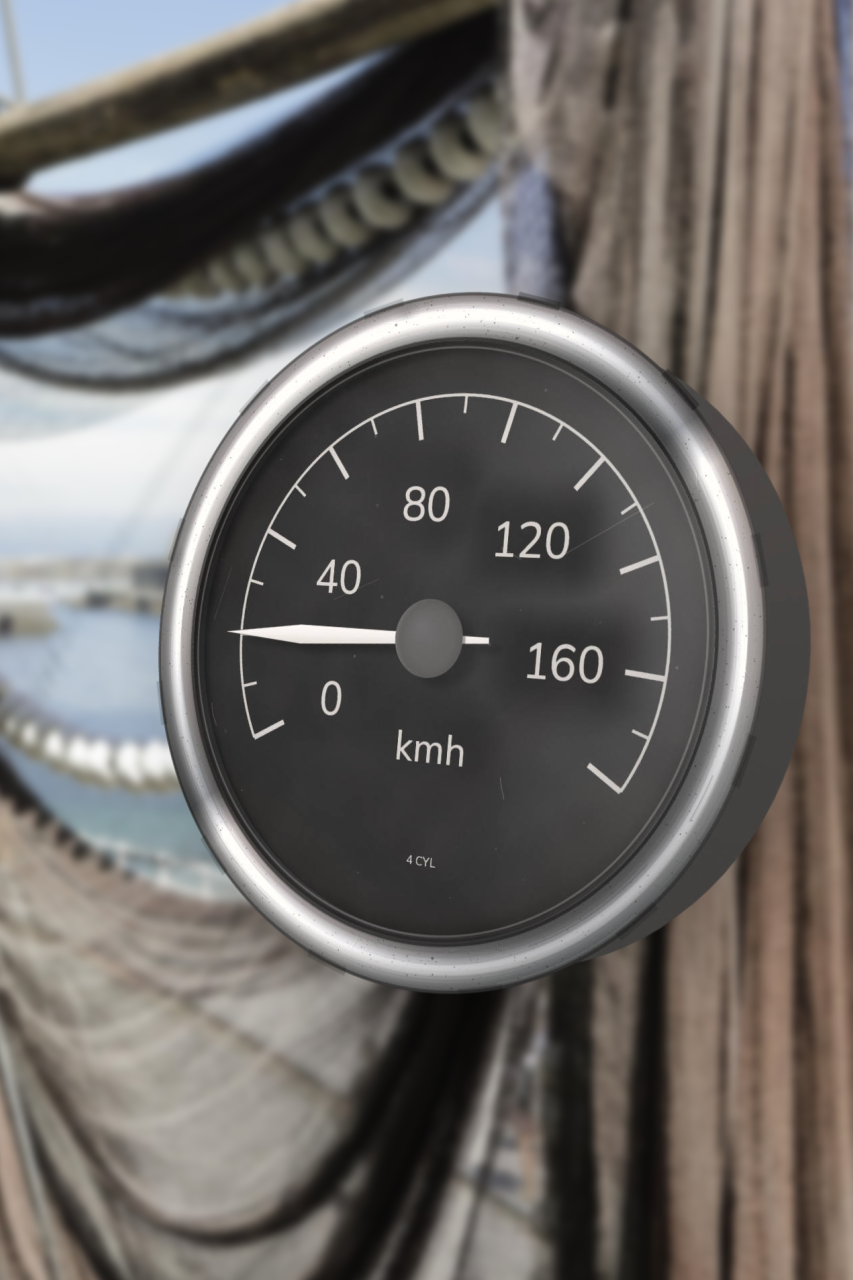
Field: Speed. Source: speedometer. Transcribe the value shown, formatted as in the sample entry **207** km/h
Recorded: **20** km/h
